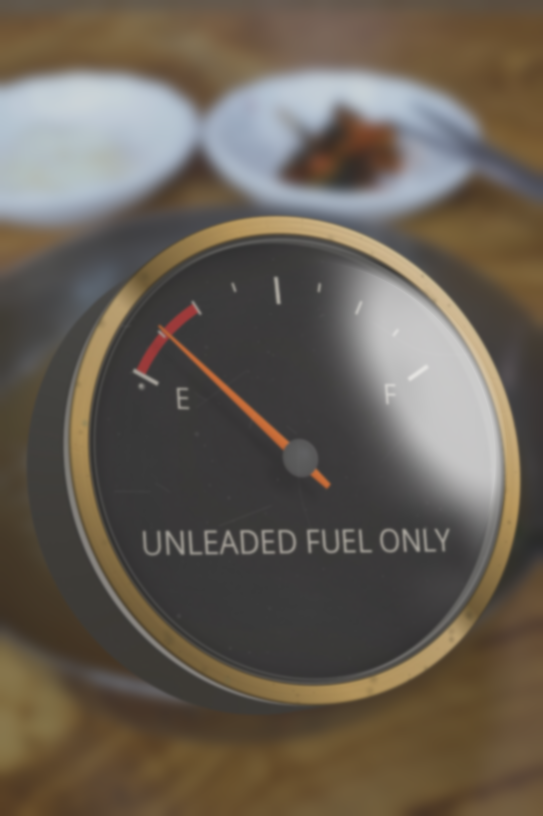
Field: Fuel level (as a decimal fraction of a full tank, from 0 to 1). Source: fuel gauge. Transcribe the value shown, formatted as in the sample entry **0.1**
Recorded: **0.125**
